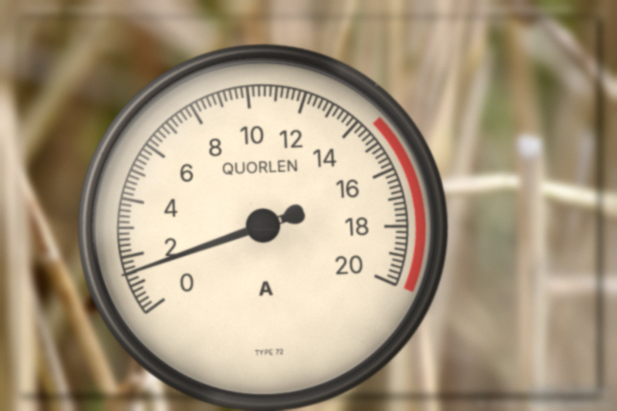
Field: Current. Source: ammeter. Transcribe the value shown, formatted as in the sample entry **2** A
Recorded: **1.4** A
